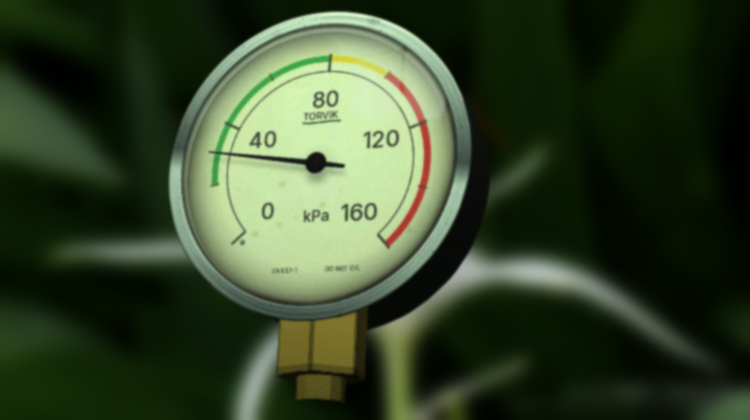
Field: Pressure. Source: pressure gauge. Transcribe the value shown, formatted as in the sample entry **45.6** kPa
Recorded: **30** kPa
